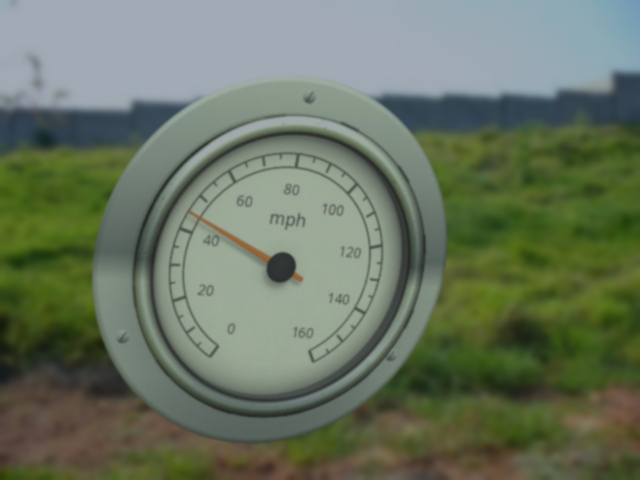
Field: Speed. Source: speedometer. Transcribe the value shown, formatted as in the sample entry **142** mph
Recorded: **45** mph
